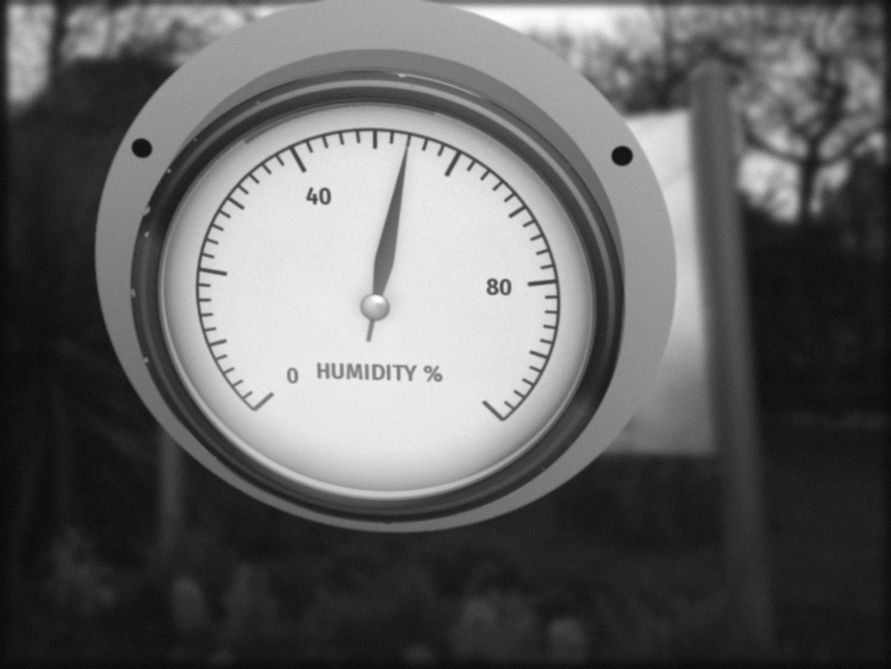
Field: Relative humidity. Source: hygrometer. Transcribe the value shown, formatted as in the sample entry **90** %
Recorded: **54** %
